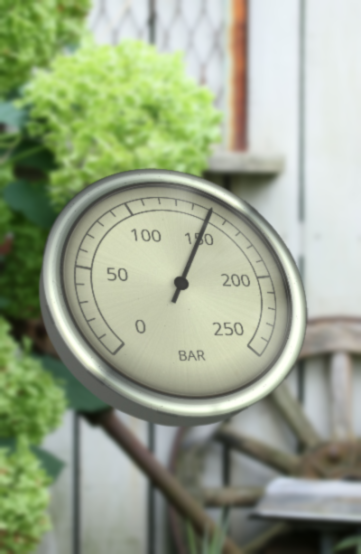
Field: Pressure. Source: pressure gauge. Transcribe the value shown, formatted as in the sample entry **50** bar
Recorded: **150** bar
